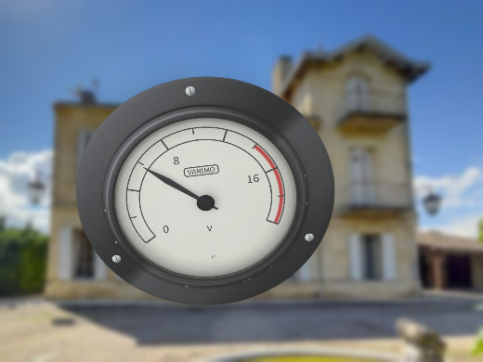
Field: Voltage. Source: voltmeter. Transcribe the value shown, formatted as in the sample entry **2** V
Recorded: **6** V
